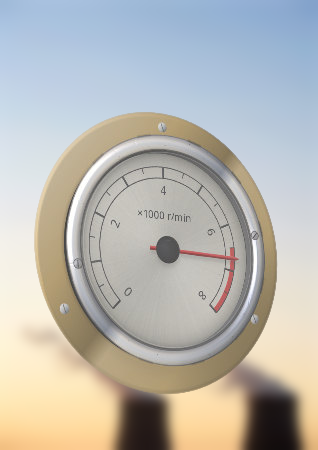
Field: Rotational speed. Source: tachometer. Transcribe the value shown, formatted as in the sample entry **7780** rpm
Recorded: **6750** rpm
